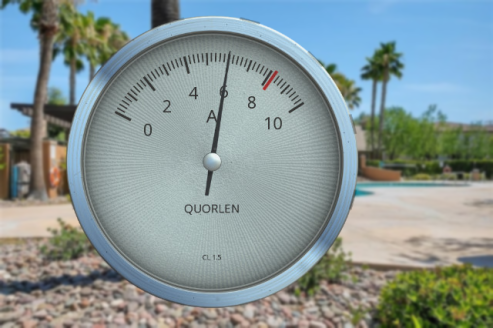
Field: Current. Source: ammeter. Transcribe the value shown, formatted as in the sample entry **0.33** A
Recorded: **6** A
